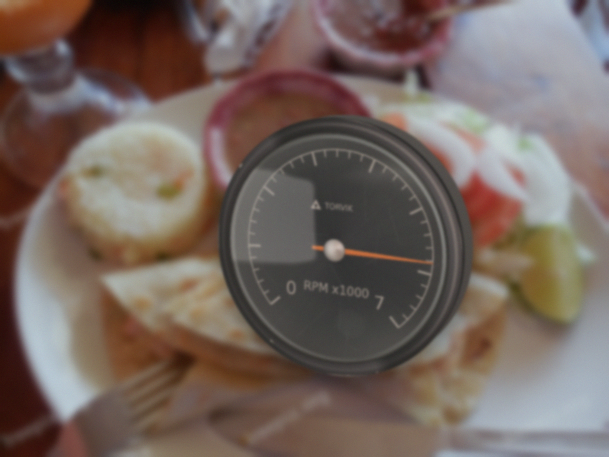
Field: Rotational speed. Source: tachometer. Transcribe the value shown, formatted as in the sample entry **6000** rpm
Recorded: **5800** rpm
